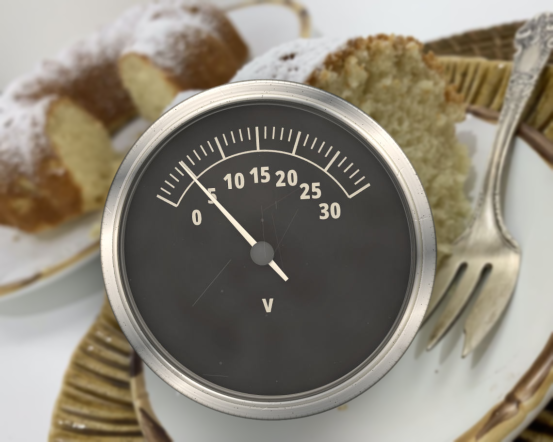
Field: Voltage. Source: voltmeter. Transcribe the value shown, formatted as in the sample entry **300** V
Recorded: **5** V
